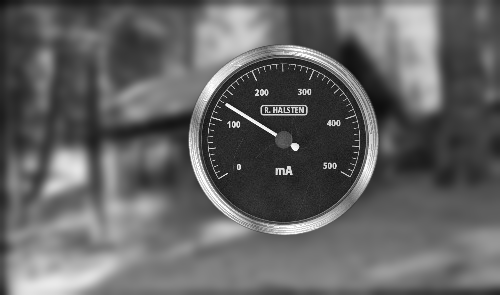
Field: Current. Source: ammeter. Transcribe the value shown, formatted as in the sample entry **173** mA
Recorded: **130** mA
